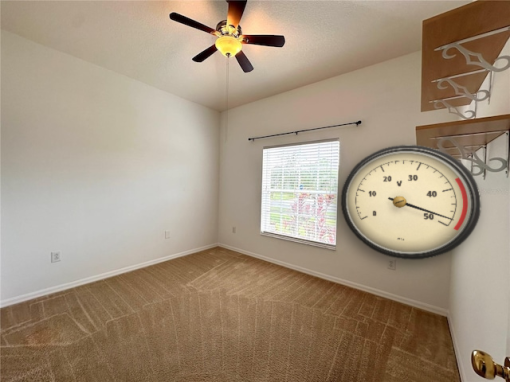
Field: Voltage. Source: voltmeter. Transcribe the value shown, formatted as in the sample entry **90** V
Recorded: **48** V
